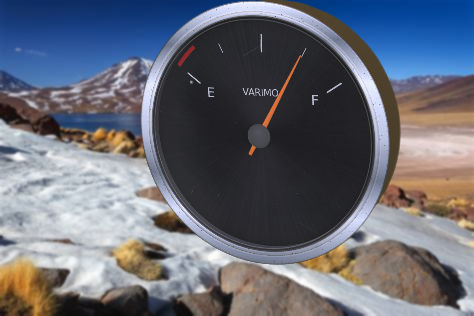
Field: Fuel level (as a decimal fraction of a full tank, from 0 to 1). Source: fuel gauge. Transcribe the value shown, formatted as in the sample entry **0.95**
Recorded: **0.75**
